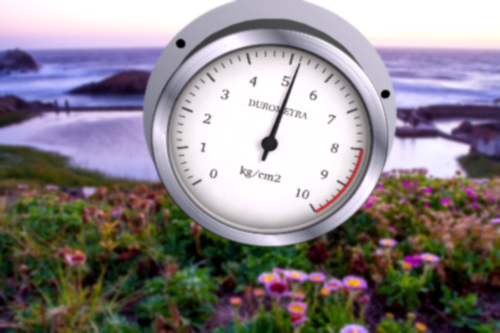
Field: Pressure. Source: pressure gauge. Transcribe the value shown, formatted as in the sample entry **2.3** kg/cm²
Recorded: **5.2** kg/cm²
